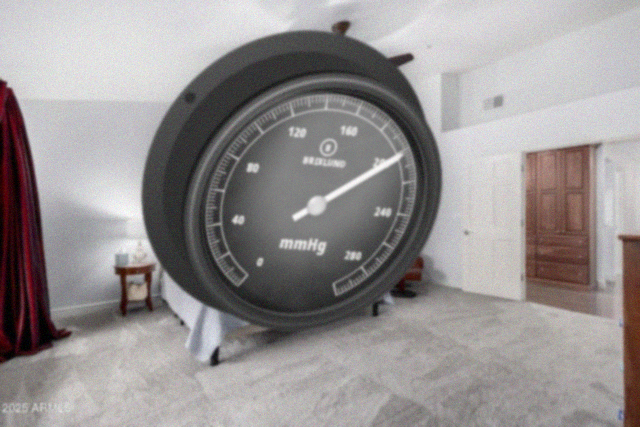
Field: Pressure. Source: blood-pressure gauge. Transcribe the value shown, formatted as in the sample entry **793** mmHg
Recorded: **200** mmHg
